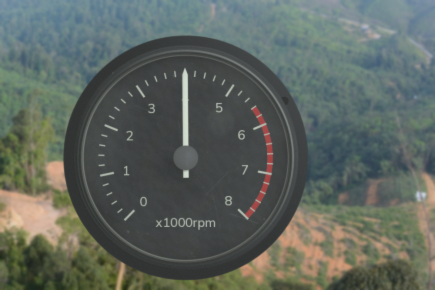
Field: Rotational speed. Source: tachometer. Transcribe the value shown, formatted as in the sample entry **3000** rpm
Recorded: **4000** rpm
